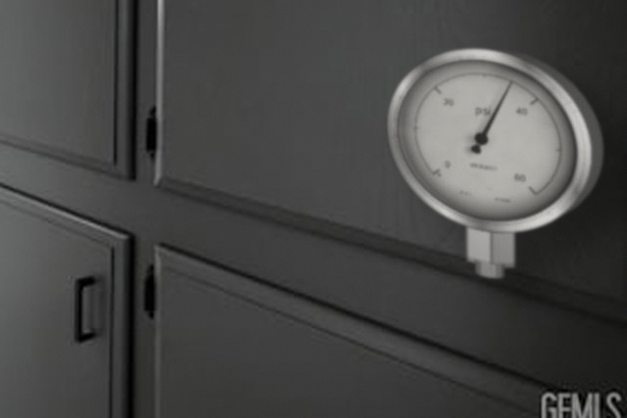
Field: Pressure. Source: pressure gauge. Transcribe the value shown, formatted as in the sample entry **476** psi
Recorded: **35** psi
